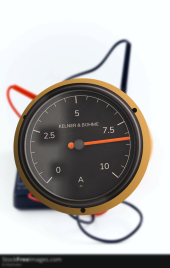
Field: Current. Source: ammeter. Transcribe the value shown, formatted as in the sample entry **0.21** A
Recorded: **8.25** A
